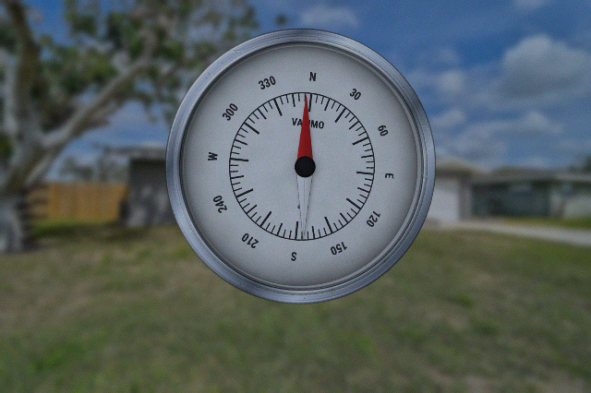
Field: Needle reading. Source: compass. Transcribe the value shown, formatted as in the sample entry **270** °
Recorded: **355** °
